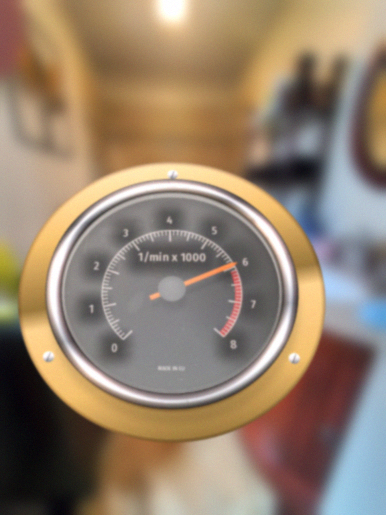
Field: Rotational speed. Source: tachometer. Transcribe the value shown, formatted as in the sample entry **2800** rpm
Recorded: **6000** rpm
